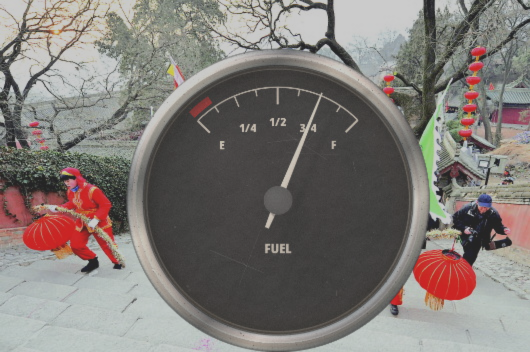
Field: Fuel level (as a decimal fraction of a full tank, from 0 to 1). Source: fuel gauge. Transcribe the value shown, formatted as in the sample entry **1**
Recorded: **0.75**
